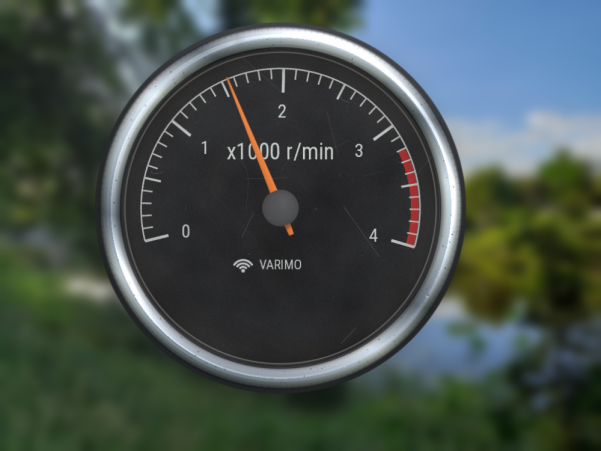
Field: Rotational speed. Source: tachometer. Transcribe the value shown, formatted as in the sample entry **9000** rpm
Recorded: **1550** rpm
